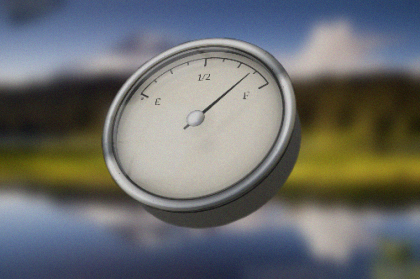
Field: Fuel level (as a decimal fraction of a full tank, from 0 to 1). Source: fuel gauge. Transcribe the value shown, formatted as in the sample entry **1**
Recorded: **0.875**
